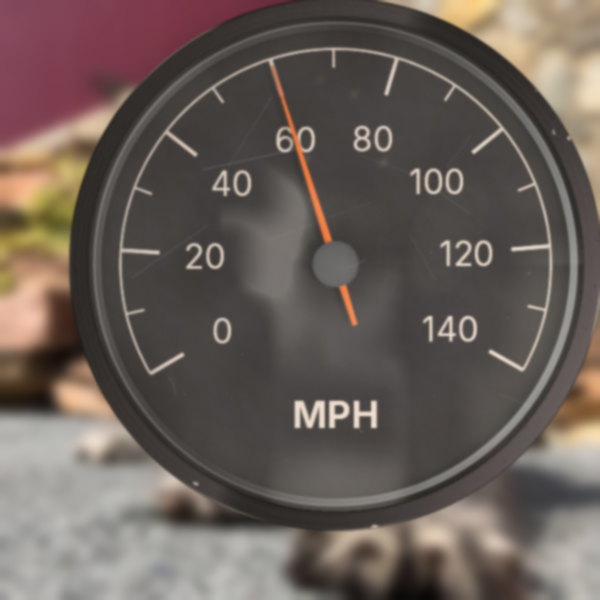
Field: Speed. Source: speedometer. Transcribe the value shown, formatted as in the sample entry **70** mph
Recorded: **60** mph
